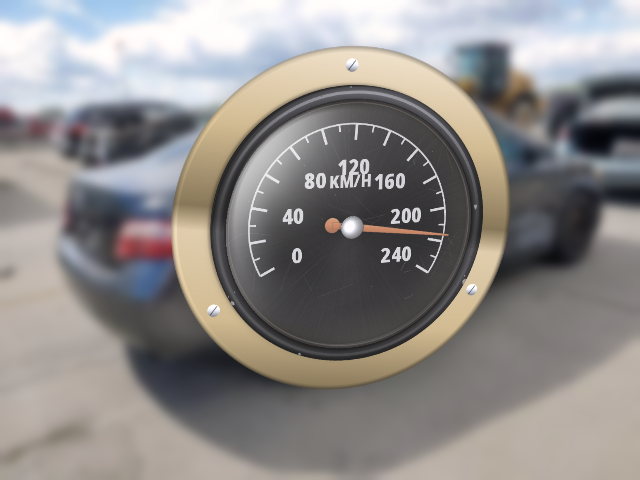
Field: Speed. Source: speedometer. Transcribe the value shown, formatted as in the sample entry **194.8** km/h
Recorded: **215** km/h
